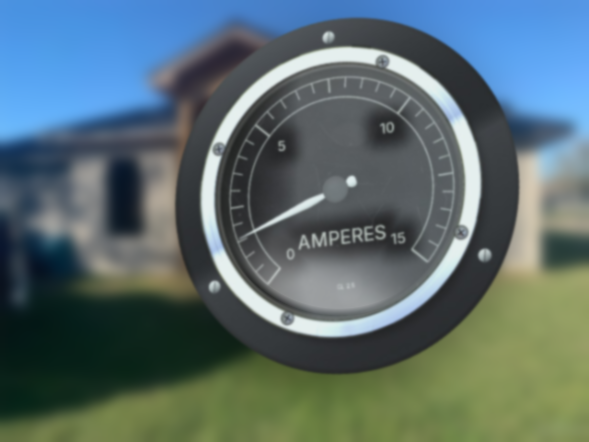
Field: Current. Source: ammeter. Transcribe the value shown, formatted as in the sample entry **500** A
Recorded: **1.5** A
